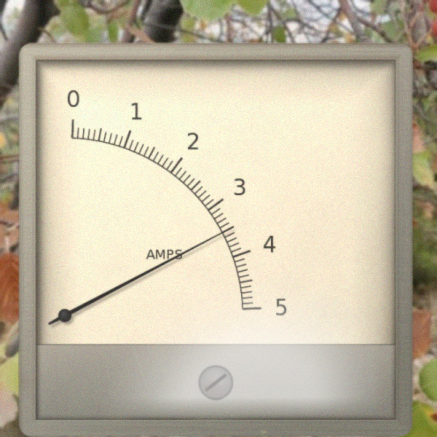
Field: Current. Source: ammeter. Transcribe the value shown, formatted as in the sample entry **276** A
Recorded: **3.5** A
